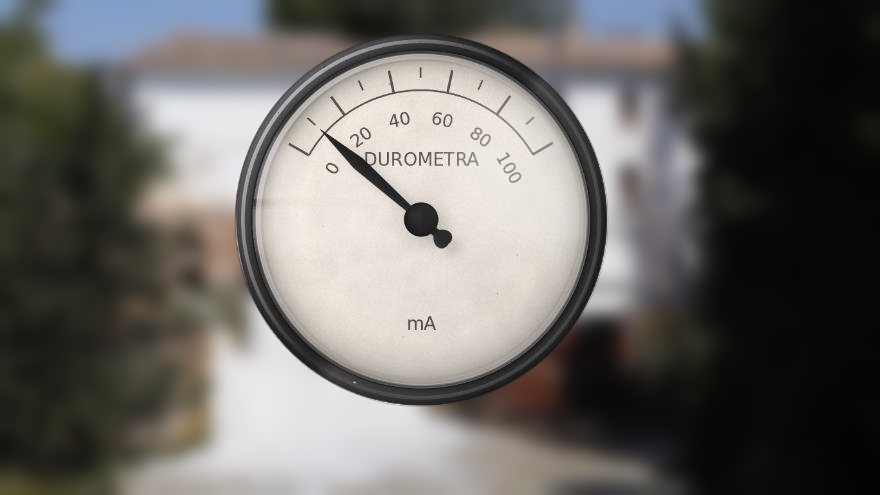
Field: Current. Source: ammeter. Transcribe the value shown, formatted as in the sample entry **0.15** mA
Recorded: **10** mA
